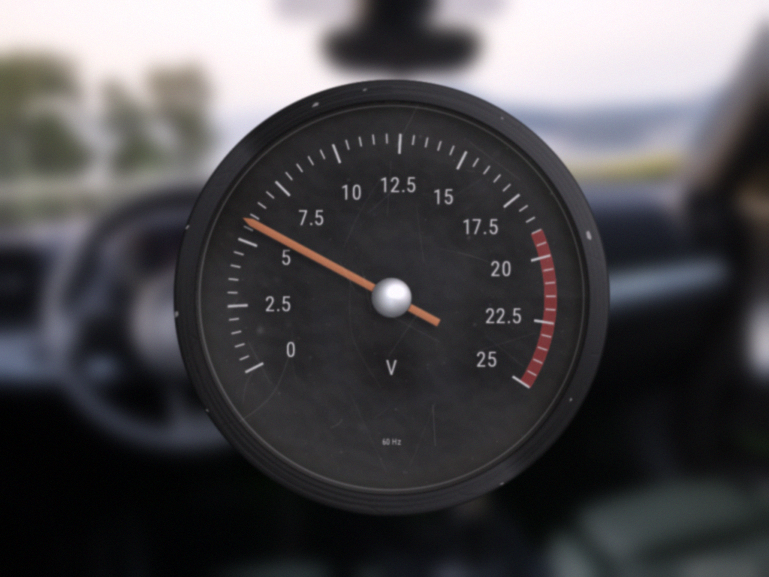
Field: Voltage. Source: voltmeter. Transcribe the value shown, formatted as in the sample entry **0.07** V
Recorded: **5.75** V
